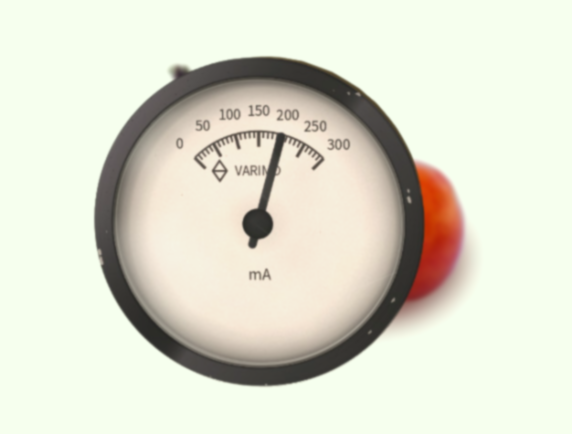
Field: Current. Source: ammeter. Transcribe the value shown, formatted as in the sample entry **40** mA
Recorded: **200** mA
